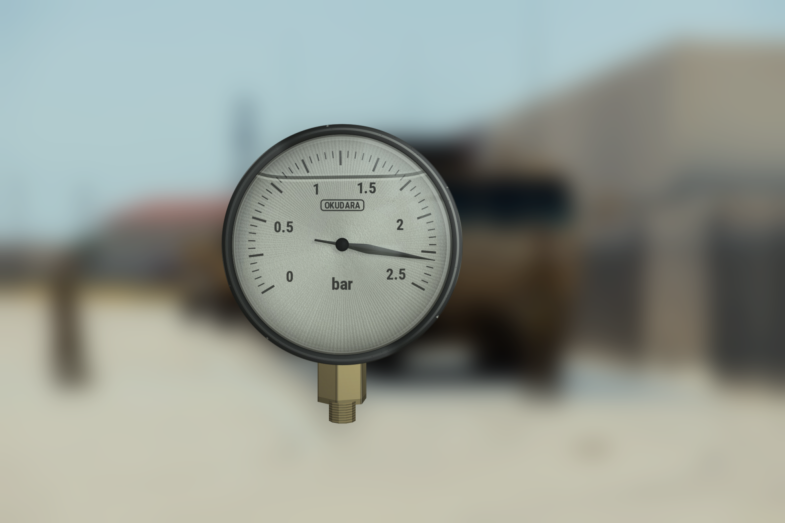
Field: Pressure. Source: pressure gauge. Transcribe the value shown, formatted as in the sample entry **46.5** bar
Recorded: **2.3** bar
